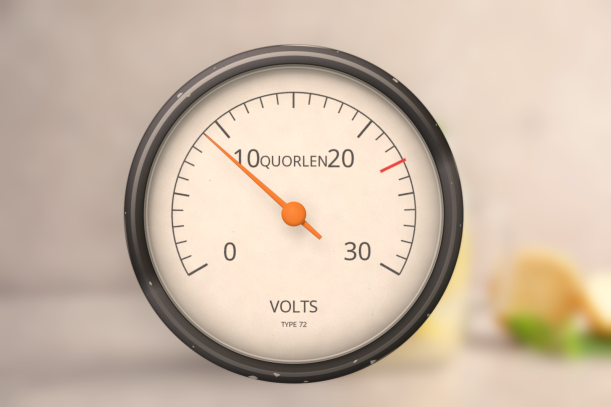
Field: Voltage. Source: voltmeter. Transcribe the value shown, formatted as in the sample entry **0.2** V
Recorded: **9** V
